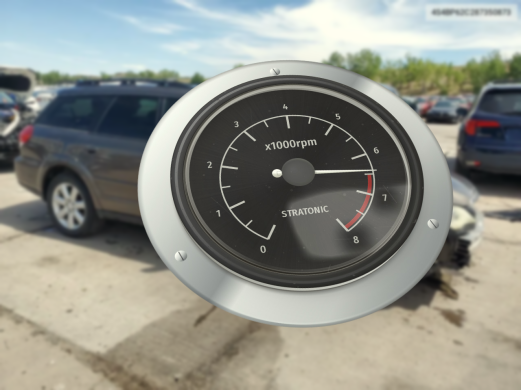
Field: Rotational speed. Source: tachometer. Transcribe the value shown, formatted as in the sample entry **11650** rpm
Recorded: **6500** rpm
